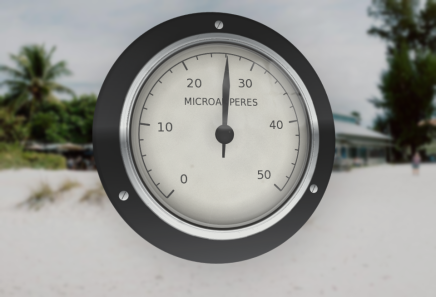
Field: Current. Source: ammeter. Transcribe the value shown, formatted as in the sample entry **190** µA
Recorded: **26** µA
